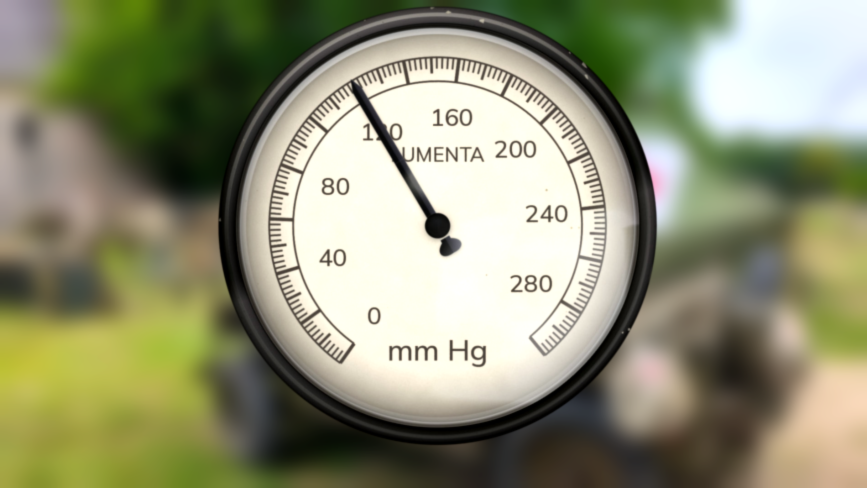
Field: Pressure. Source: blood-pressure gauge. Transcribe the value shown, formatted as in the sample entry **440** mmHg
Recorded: **120** mmHg
